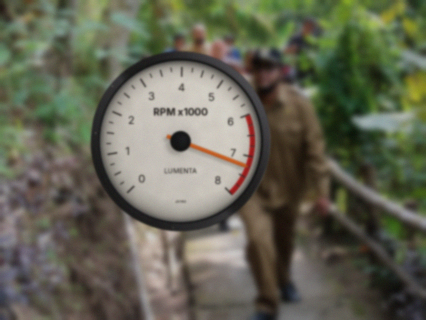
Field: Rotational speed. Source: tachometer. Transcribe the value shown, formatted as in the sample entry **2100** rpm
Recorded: **7250** rpm
